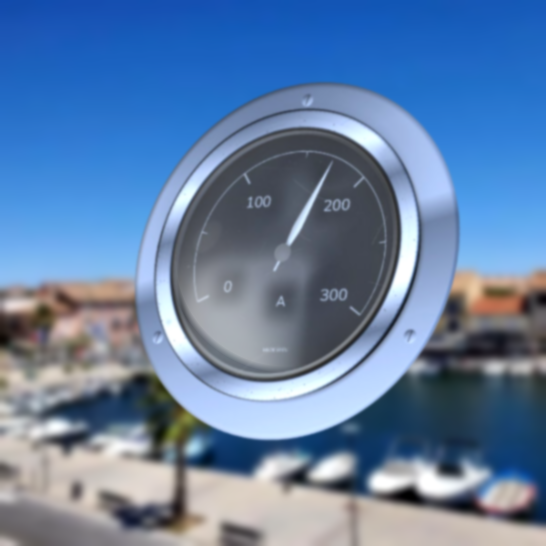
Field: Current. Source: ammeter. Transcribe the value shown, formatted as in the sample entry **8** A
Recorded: **175** A
